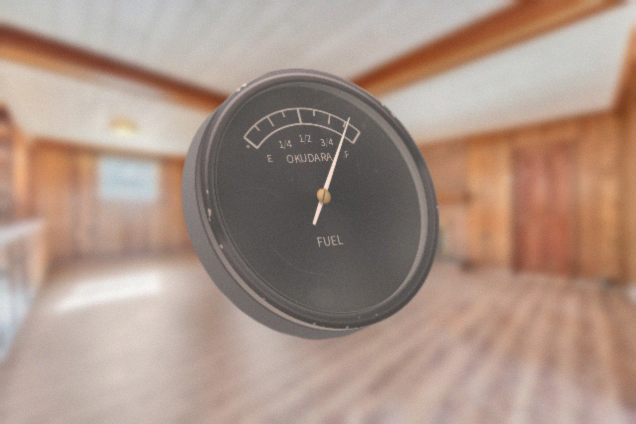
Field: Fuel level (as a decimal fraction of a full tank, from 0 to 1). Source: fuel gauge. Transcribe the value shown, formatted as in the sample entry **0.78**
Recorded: **0.875**
